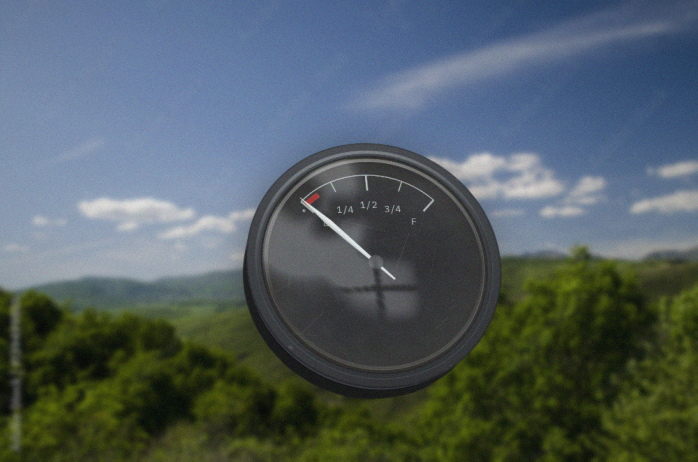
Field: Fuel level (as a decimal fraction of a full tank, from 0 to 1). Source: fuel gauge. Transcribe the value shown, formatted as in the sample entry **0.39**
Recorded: **0**
